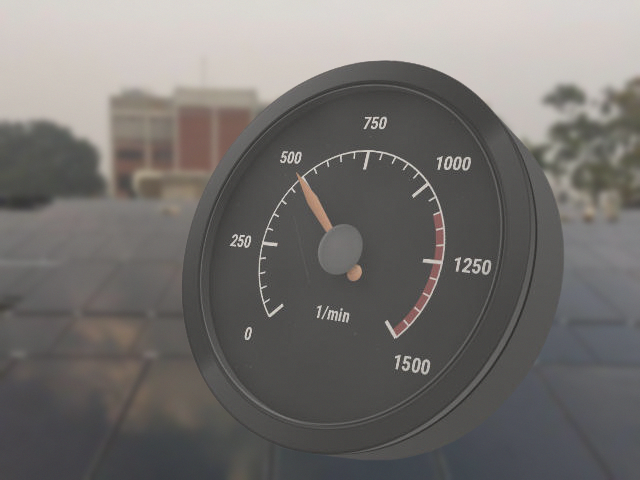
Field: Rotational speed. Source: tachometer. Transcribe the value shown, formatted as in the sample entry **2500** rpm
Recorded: **500** rpm
